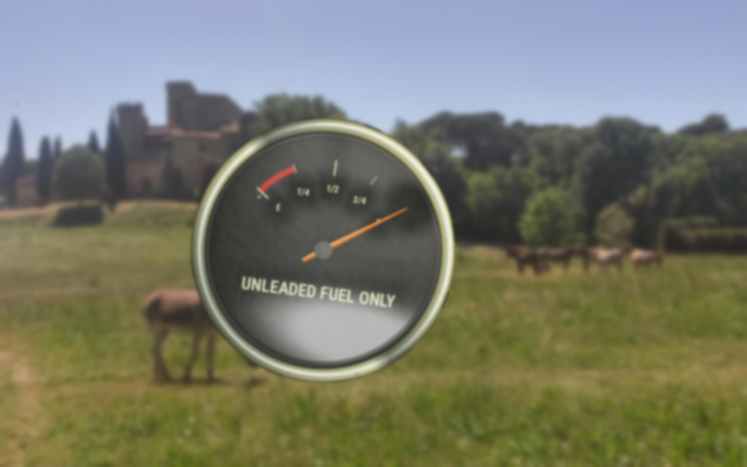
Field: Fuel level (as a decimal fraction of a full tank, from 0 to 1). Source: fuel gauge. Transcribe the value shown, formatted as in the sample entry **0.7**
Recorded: **1**
